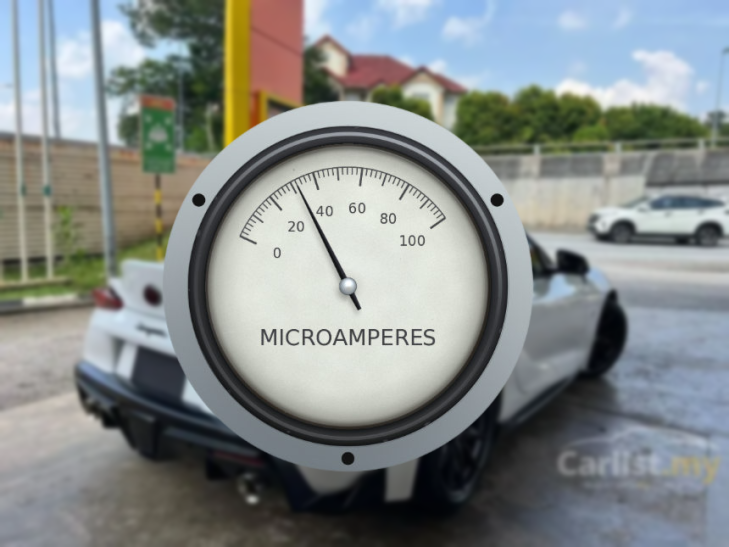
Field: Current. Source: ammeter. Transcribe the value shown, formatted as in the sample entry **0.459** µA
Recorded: **32** µA
